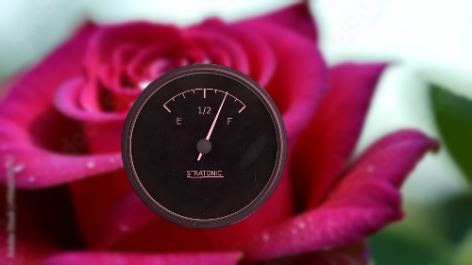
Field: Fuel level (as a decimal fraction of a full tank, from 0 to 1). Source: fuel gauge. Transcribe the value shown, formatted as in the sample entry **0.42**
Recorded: **0.75**
